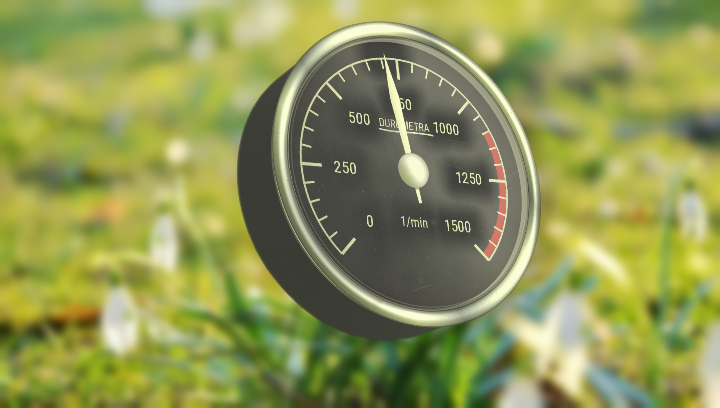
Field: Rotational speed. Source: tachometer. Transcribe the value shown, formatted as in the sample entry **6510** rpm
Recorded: **700** rpm
